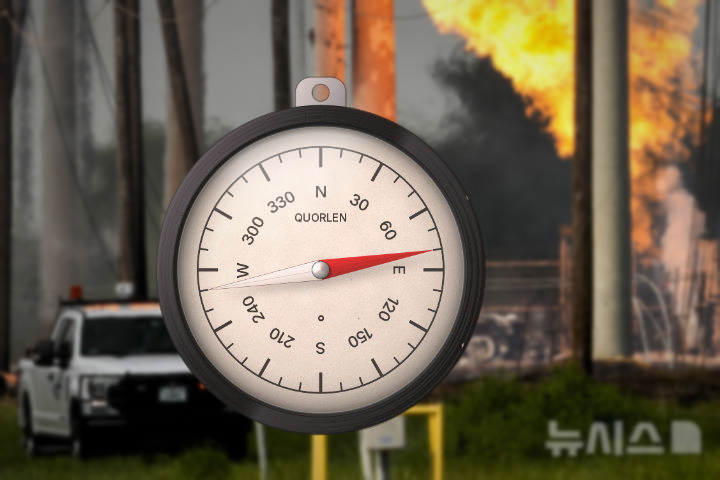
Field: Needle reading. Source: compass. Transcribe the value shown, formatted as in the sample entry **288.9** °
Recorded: **80** °
